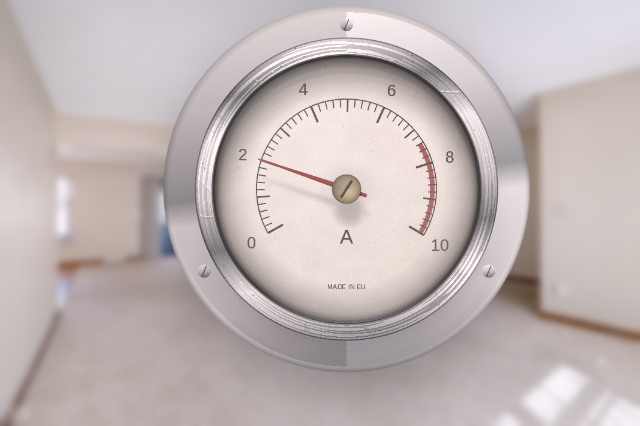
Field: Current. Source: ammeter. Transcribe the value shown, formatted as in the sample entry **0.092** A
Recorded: **2** A
